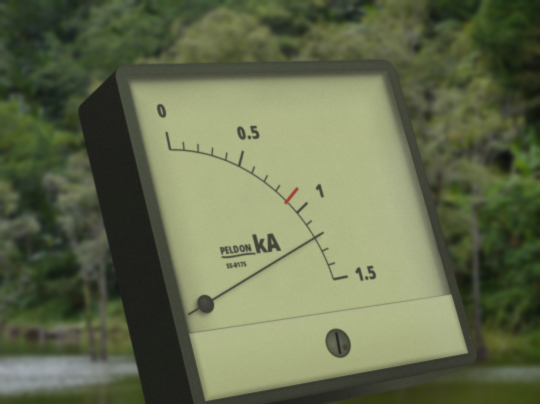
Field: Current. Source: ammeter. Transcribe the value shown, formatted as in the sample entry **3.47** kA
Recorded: **1.2** kA
